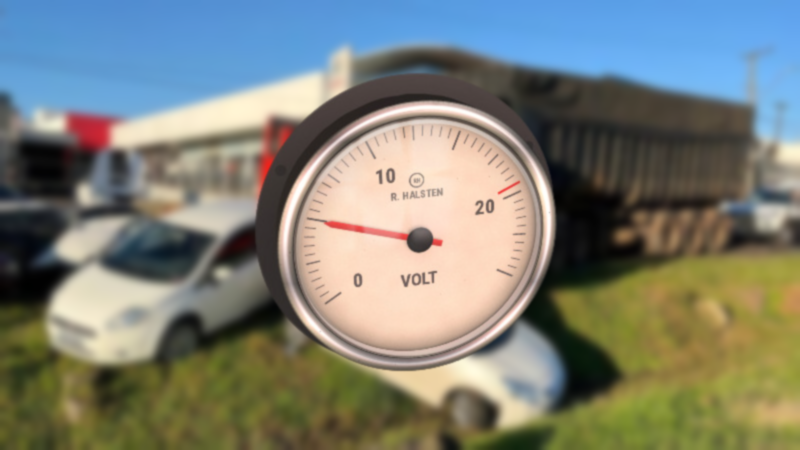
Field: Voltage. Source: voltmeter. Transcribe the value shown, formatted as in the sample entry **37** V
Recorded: **5** V
